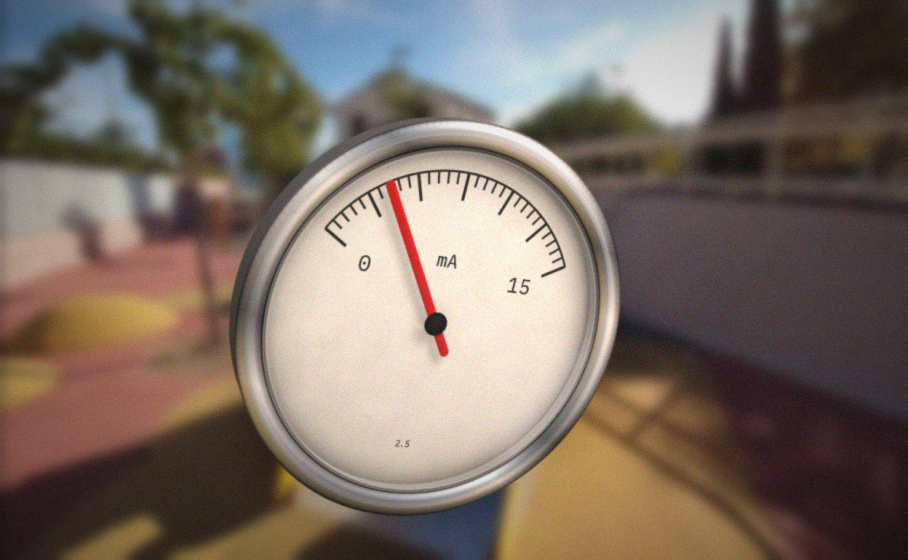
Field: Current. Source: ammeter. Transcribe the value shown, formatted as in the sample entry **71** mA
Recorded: **3.5** mA
